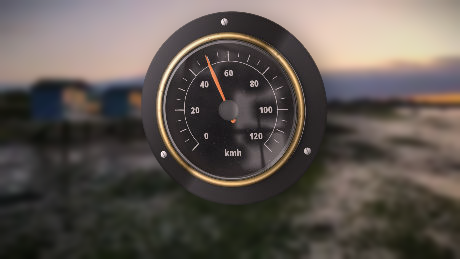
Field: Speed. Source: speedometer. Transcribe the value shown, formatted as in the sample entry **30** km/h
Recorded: **50** km/h
